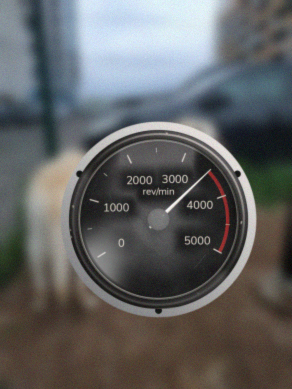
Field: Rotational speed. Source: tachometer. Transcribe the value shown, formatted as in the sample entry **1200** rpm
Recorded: **3500** rpm
